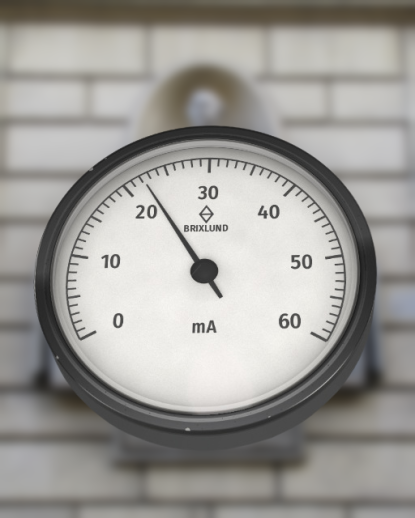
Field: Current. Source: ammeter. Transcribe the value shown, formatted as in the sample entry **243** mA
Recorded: **22** mA
